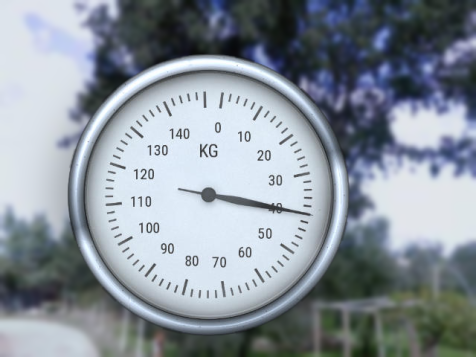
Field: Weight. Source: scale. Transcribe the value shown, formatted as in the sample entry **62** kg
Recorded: **40** kg
